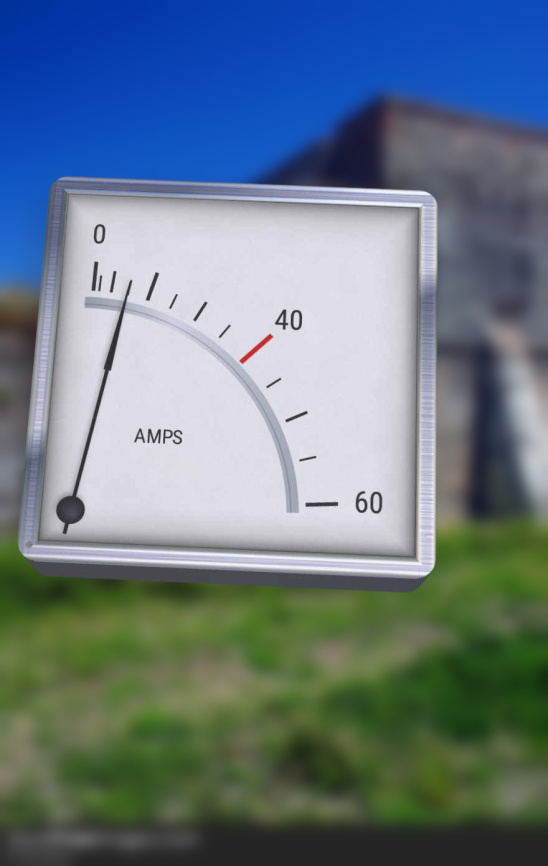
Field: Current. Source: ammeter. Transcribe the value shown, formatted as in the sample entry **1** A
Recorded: **15** A
